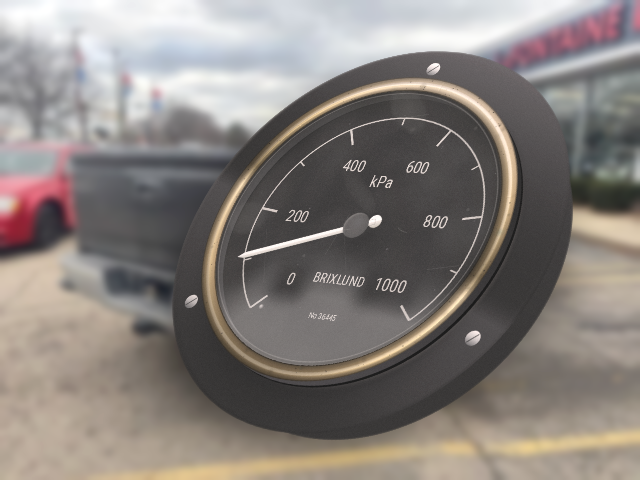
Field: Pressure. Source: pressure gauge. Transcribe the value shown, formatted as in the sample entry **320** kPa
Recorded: **100** kPa
